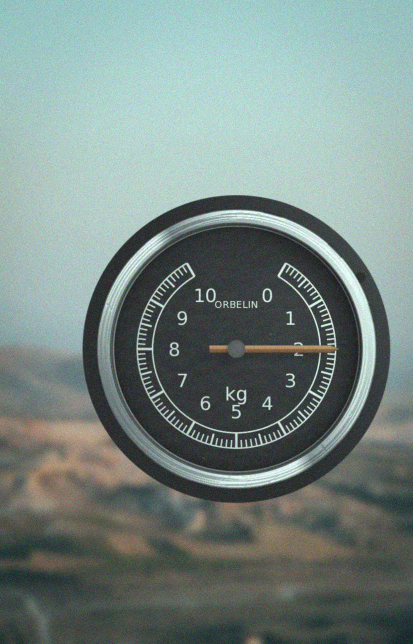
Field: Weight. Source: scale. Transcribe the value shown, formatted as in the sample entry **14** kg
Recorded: **2** kg
